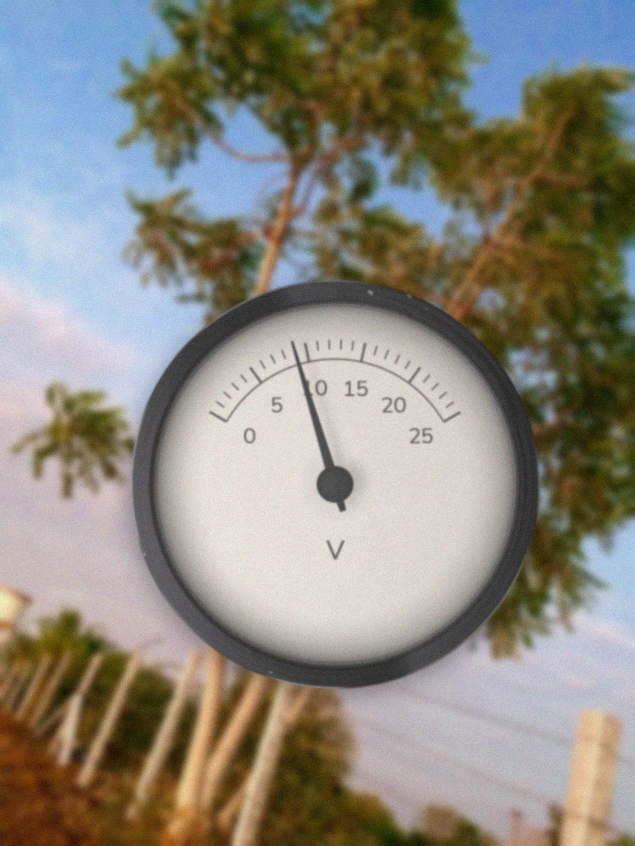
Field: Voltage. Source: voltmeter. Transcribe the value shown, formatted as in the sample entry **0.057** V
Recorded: **9** V
